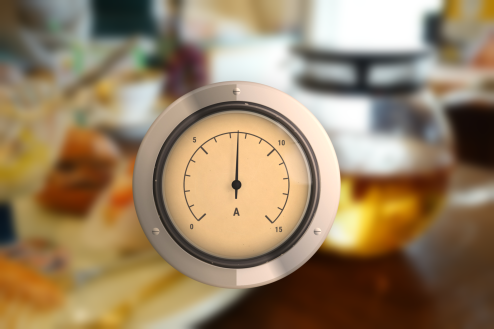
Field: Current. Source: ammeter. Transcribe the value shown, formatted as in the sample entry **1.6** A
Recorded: **7.5** A
